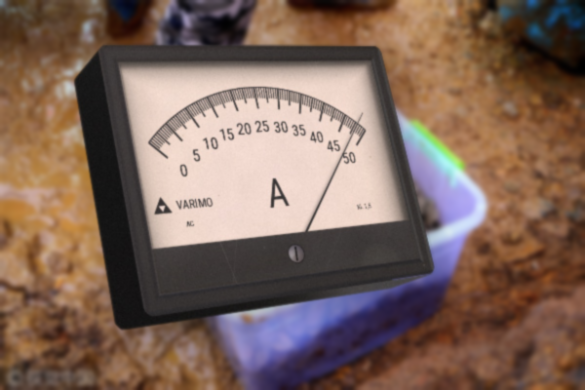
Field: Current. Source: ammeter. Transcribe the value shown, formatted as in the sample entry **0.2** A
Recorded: **47.5** A
